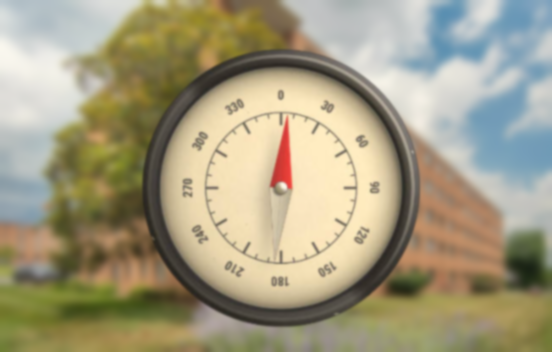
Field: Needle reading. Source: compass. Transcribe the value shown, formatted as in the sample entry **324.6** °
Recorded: **5** °
